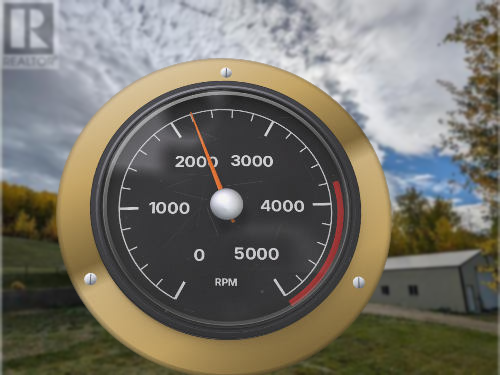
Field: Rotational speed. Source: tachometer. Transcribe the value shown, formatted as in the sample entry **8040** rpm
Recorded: **2200** rpm
